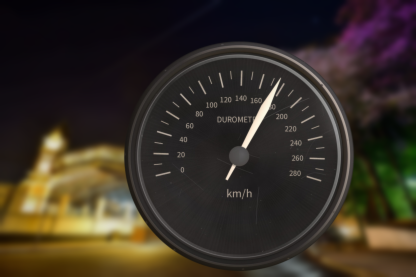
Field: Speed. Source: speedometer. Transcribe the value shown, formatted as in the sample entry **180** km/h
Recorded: **175** km/h
